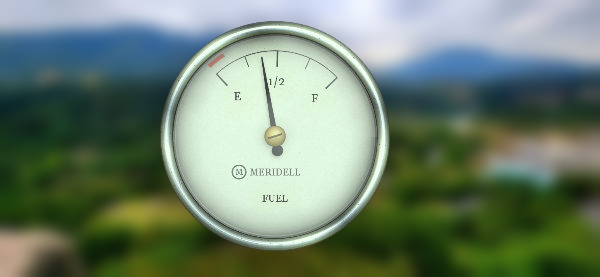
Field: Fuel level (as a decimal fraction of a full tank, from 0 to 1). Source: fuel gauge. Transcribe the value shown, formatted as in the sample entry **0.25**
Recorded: **0.375**
